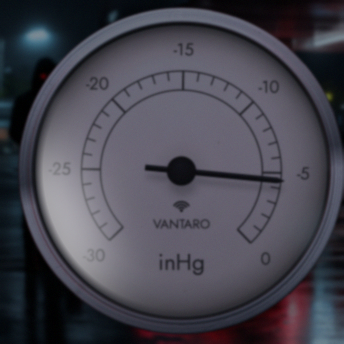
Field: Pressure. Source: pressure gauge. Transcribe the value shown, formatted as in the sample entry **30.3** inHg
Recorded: **-4.5** inHg
